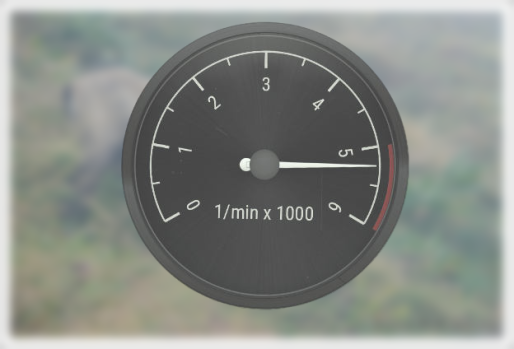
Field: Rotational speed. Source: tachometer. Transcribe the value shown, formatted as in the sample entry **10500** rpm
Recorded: **5250** rpm
